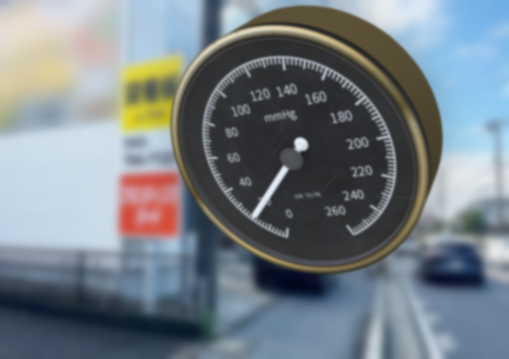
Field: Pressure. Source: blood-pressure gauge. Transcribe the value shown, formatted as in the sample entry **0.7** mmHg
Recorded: **20** mmHg
